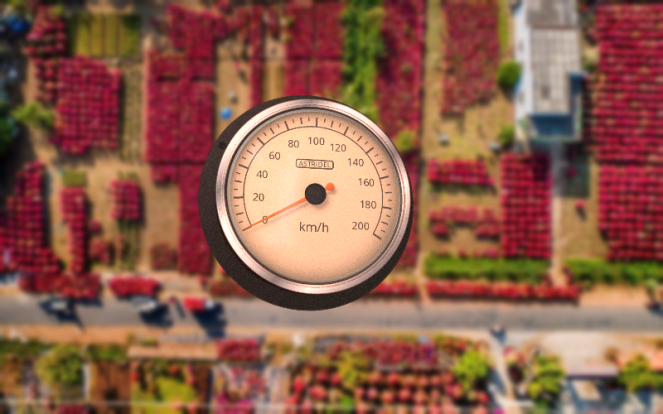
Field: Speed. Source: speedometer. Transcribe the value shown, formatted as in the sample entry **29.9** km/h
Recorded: **0** km/h
